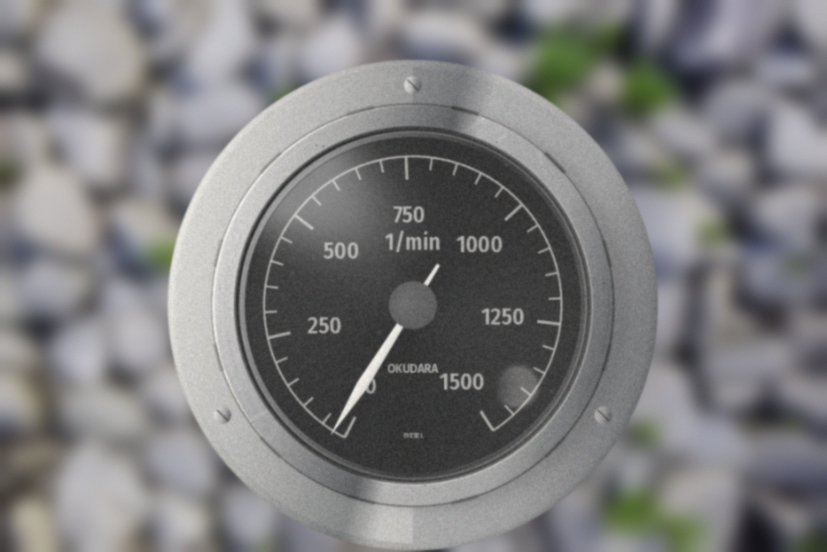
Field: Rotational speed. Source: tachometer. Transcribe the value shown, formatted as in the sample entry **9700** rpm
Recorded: **25** rpm
